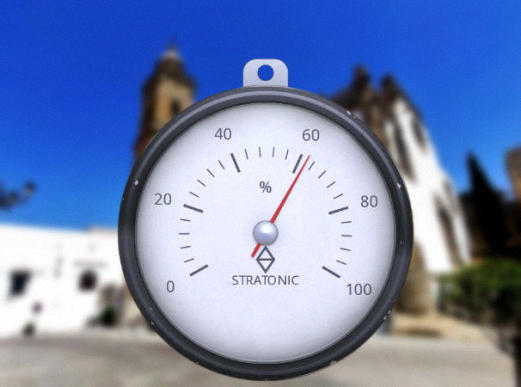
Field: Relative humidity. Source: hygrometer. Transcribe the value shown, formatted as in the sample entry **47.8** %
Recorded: **62** %
